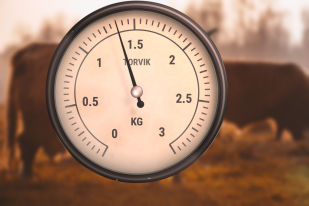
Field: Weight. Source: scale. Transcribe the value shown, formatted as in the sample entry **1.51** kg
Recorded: **1.35** kg
